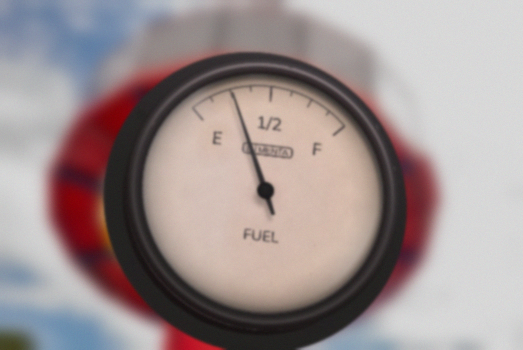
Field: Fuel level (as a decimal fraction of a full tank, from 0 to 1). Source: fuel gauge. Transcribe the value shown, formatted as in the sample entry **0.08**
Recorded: **0.25**
